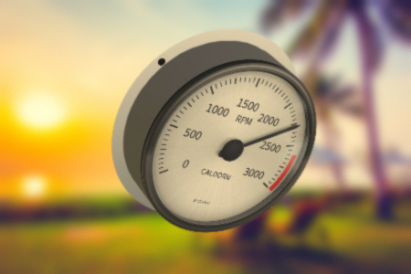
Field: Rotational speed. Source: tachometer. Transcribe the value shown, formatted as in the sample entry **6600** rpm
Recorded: **2250** rpm
